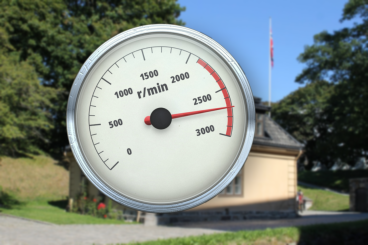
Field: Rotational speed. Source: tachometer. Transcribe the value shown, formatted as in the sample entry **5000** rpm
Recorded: **2700** rpm
